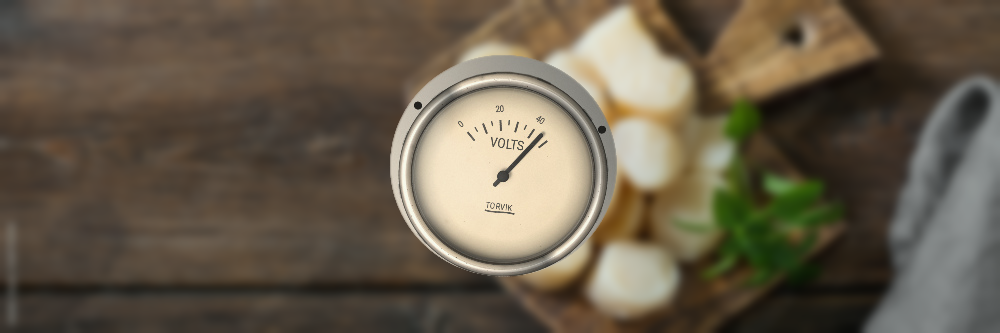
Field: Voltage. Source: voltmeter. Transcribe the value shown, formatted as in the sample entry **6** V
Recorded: **45** V
